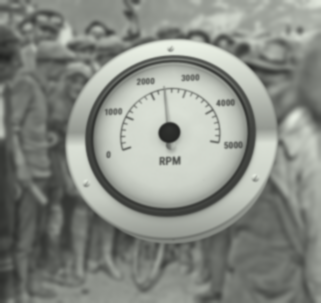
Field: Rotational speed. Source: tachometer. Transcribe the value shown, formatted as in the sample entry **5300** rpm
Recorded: **2400** rpm
